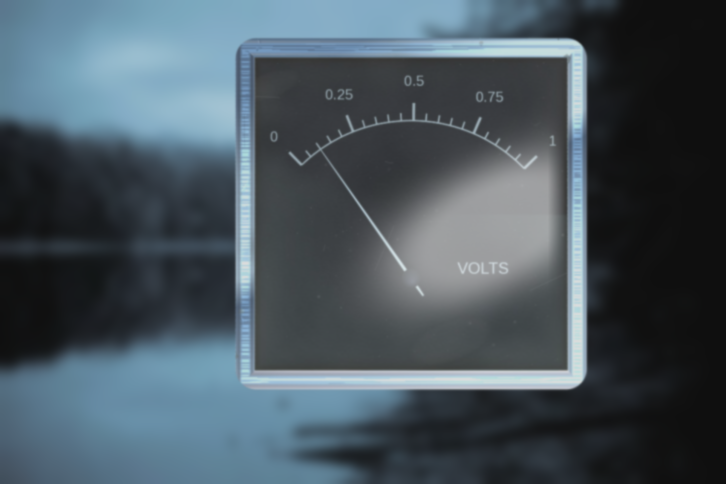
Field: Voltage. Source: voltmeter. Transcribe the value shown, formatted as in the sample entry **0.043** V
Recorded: **0.1** V
